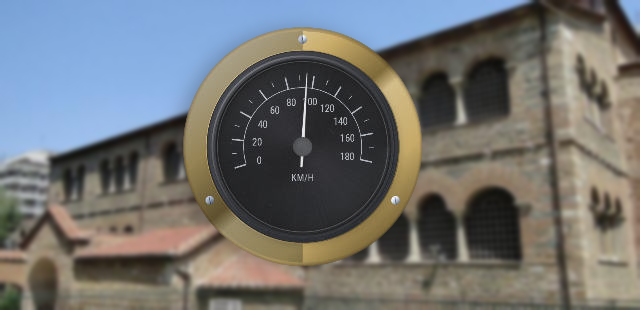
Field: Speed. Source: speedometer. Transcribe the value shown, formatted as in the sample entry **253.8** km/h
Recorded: **95** km/h
